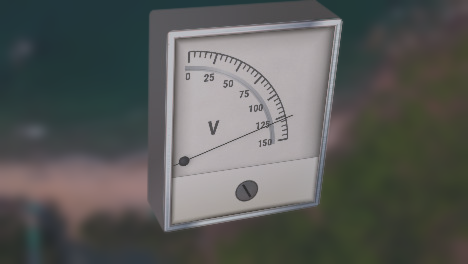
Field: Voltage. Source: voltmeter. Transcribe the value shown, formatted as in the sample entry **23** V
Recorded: **125** V
